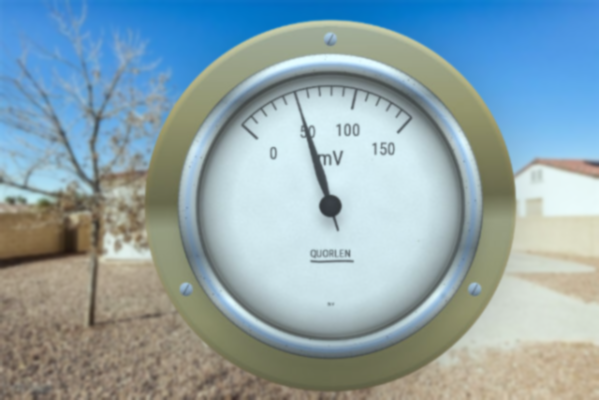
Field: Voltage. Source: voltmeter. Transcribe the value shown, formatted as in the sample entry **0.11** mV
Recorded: **50** mV
